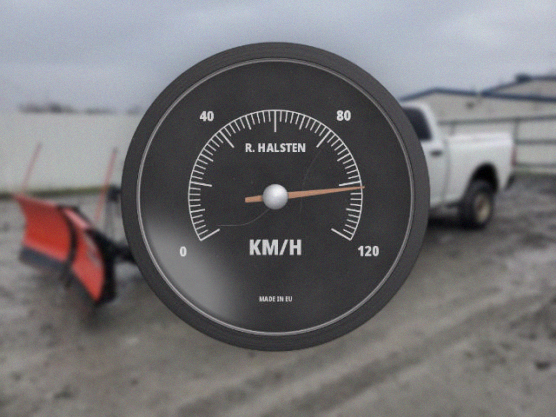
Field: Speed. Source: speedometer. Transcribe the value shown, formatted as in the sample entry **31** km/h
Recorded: **102** km/h
